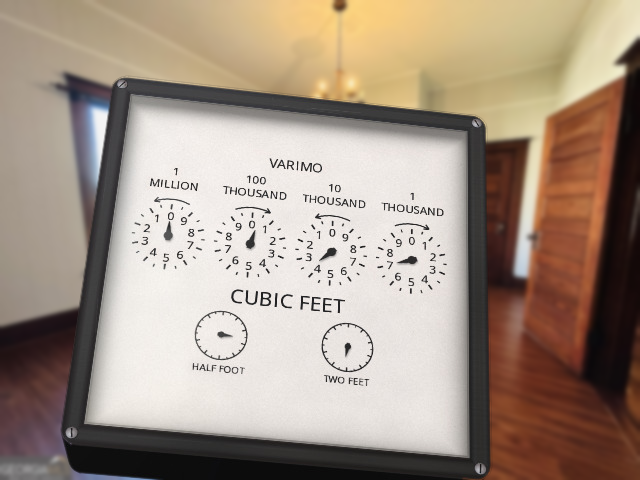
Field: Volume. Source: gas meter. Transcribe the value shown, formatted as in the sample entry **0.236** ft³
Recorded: **3700** ft³
